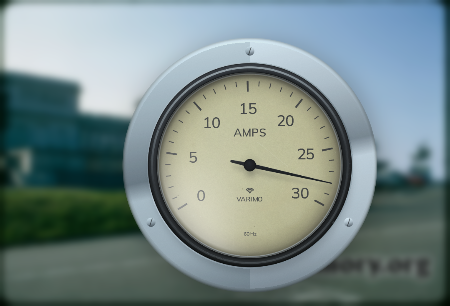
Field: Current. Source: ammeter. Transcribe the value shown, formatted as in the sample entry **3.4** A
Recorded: **28** A
